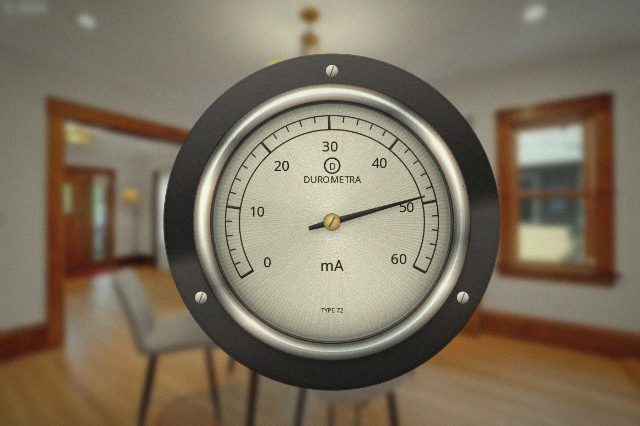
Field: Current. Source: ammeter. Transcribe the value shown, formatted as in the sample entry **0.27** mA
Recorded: **49** mA
